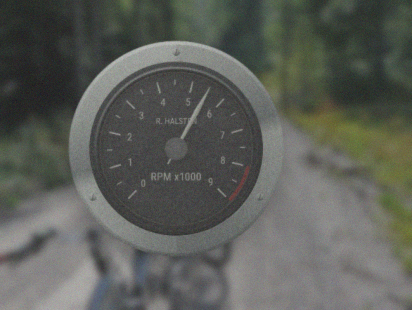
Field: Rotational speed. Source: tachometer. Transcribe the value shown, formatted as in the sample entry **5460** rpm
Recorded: **5500** rpm
